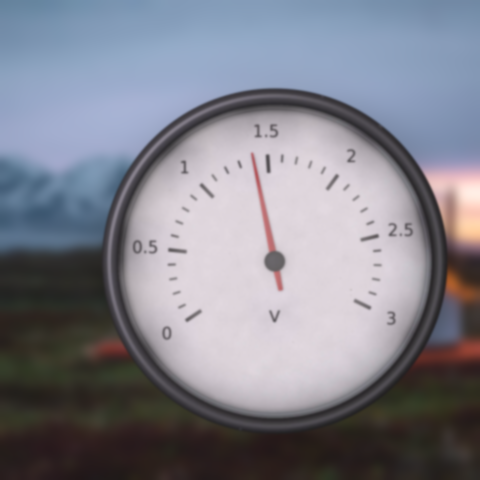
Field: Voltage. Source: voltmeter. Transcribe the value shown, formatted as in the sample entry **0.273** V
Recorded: **1.4** V
